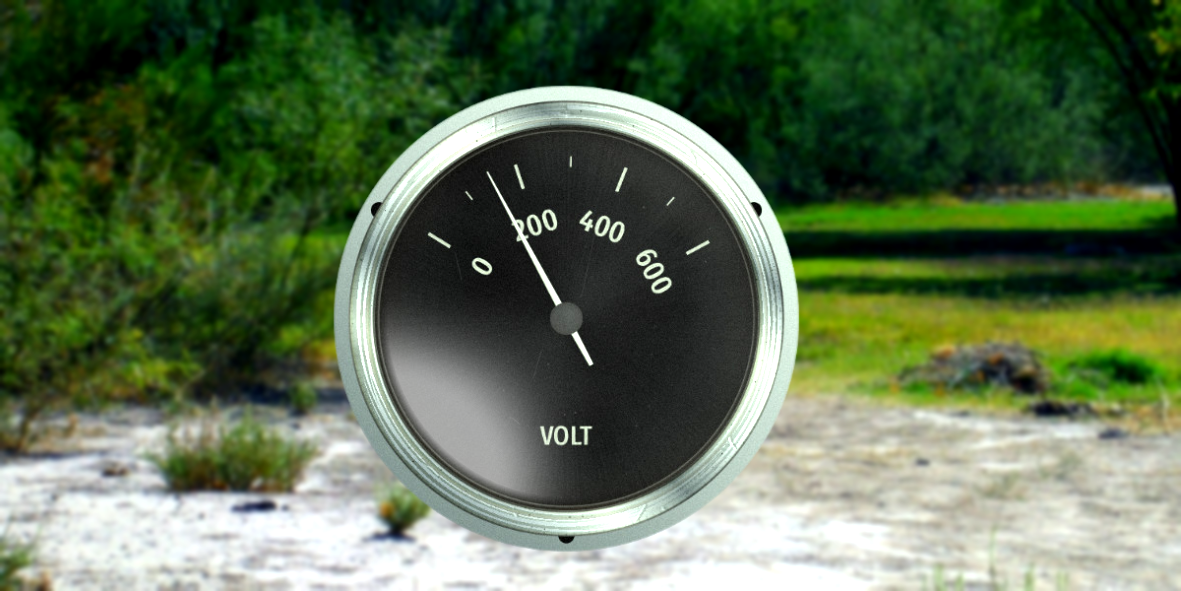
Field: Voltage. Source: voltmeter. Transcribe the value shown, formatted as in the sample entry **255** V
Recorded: **150** V
